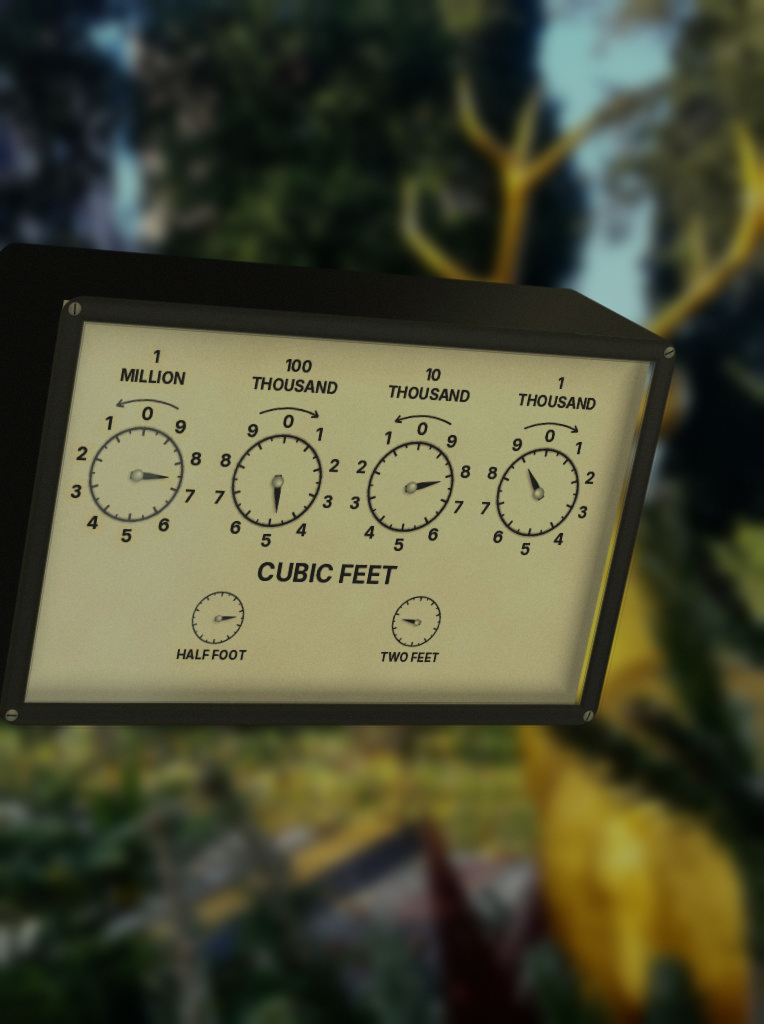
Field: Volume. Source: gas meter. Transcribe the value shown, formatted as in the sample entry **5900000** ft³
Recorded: **747900** ft³
